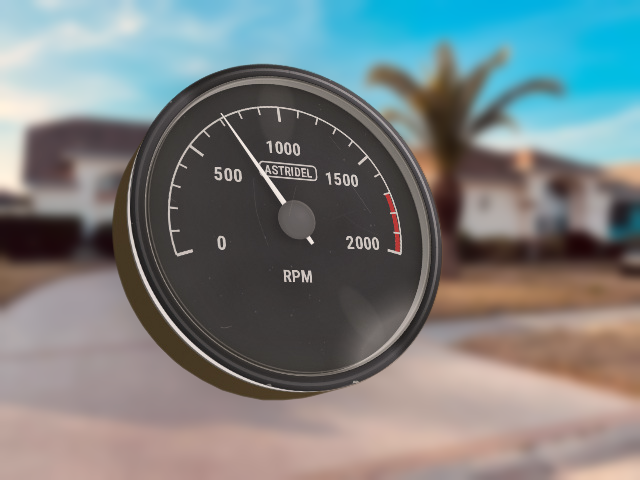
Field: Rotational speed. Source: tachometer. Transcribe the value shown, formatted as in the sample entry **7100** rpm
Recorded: **700** rpm
